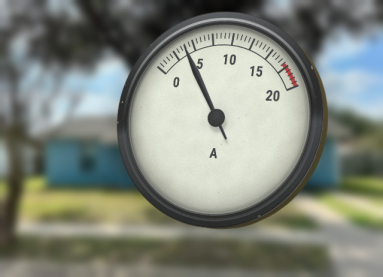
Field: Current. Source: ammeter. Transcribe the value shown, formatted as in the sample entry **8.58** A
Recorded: **4** A
